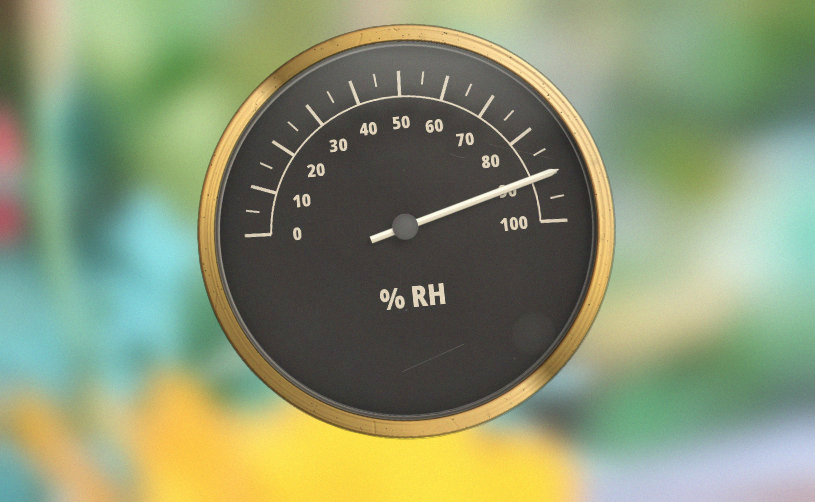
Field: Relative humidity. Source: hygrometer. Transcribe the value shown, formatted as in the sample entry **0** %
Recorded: **90** %
